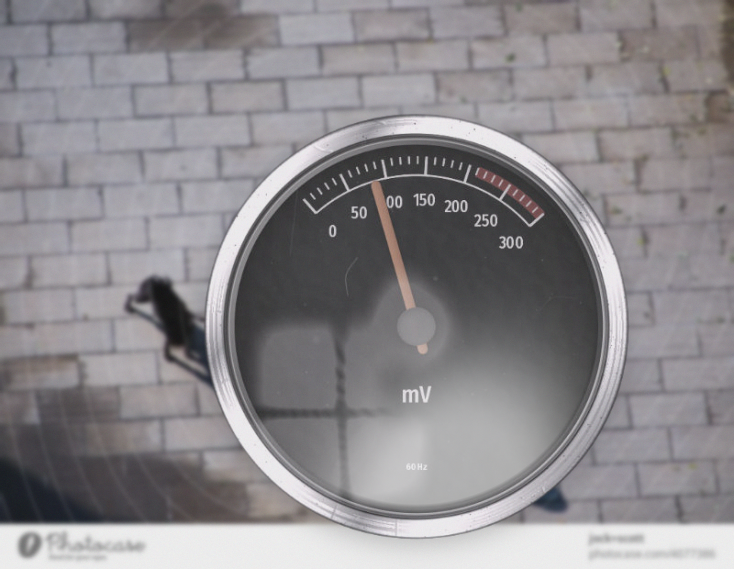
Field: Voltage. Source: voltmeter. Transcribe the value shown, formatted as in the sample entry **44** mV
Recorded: **85** mV
